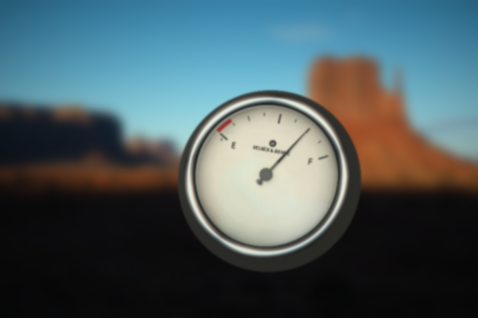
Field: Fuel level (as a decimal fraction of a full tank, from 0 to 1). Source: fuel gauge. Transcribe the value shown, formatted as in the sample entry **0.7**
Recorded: **0.75**
